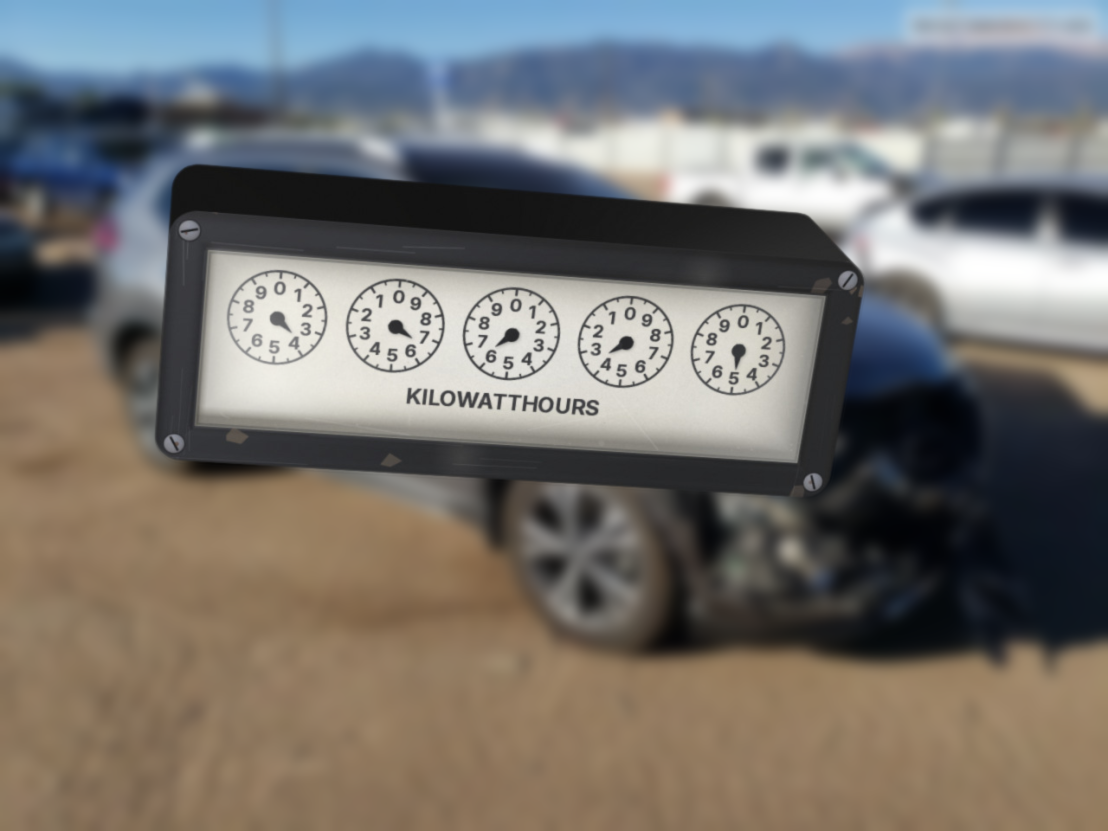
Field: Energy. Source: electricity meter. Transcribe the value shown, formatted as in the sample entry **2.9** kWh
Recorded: **36635** kWh
